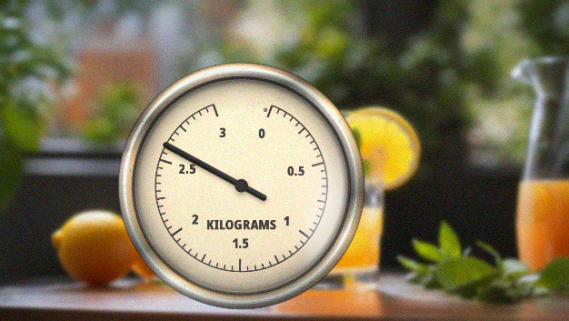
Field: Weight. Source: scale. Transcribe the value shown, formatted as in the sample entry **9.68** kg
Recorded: **2.6** kg
